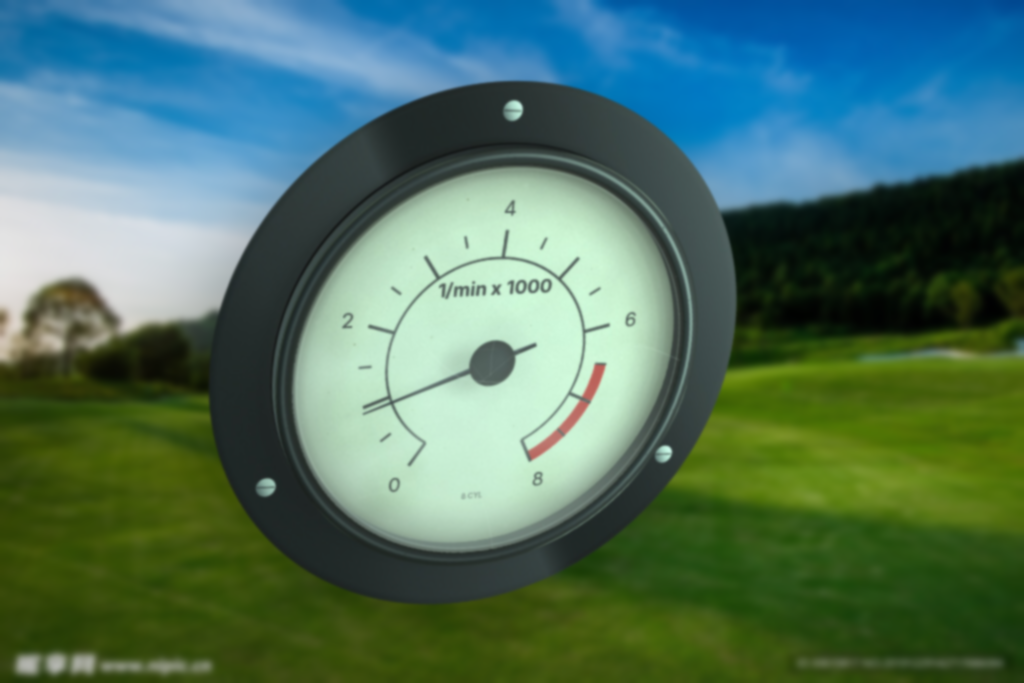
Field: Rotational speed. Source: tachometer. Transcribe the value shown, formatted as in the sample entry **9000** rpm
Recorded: **1000** rpm
